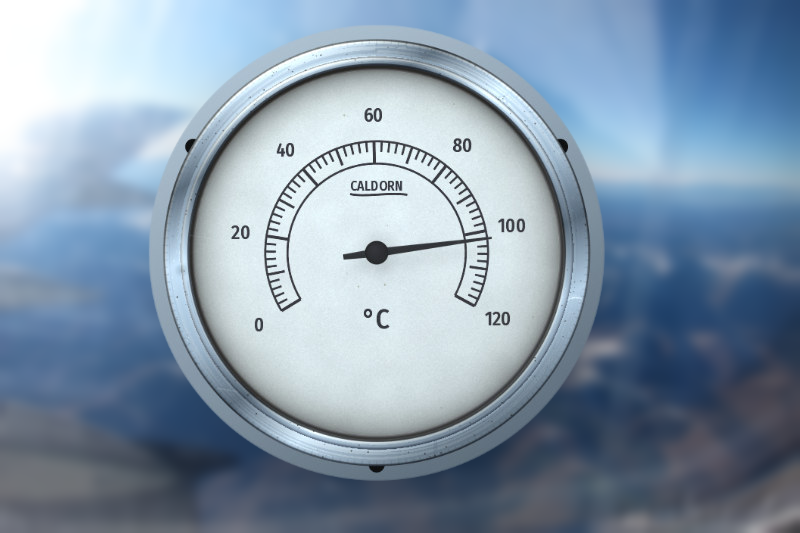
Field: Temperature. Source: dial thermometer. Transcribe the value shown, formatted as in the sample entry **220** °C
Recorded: **102** °C
